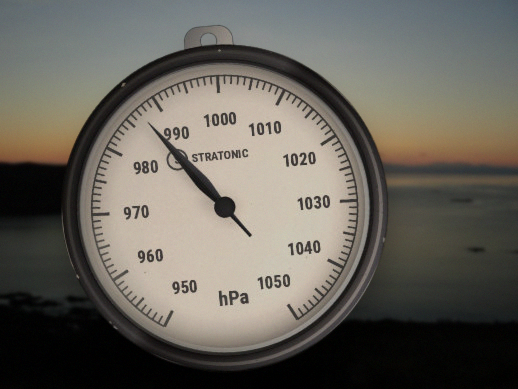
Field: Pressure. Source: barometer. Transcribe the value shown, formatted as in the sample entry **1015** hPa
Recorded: **987** hPa
